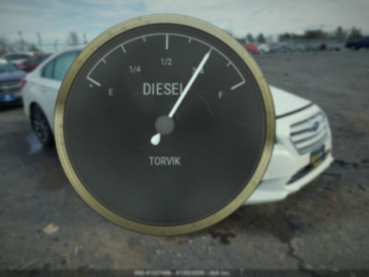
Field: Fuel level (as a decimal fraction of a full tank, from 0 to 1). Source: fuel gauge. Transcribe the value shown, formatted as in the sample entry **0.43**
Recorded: **0.75**
